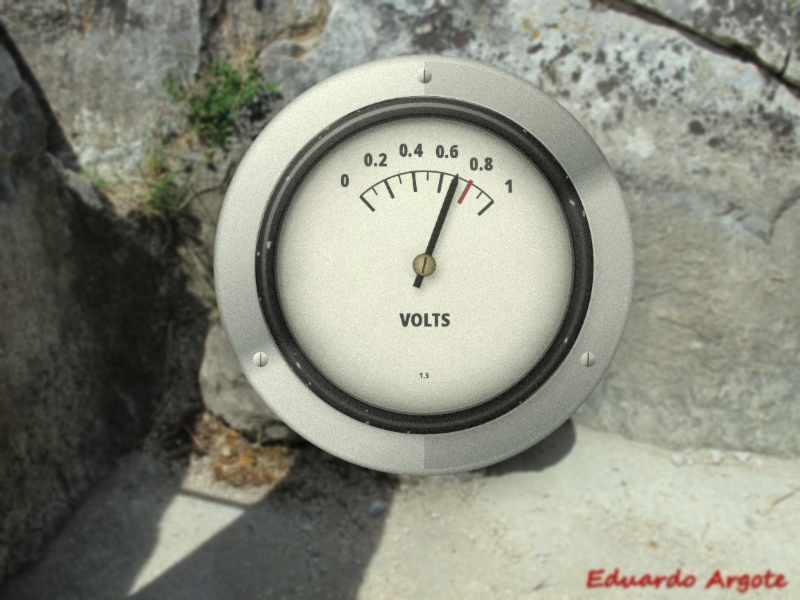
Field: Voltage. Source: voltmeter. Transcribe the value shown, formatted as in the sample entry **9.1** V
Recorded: **0.7** V
